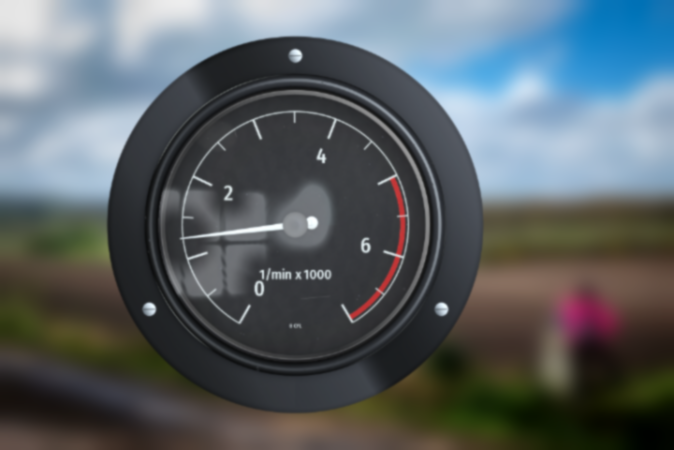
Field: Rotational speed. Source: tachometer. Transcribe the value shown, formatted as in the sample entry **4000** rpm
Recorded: **1250** rpm
